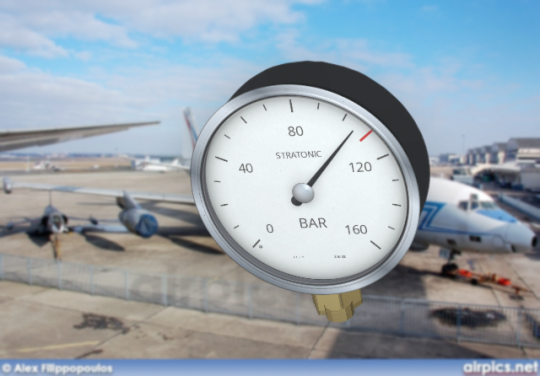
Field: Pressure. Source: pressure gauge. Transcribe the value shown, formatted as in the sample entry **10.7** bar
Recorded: **105** bar
